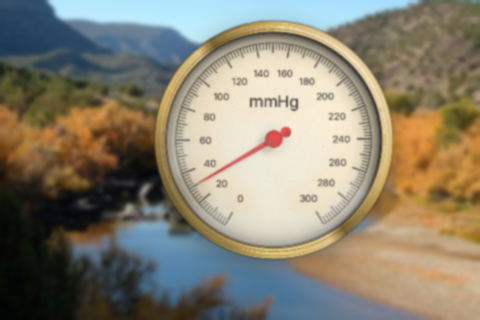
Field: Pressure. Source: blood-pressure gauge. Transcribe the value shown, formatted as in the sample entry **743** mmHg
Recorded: **30** mmHg
